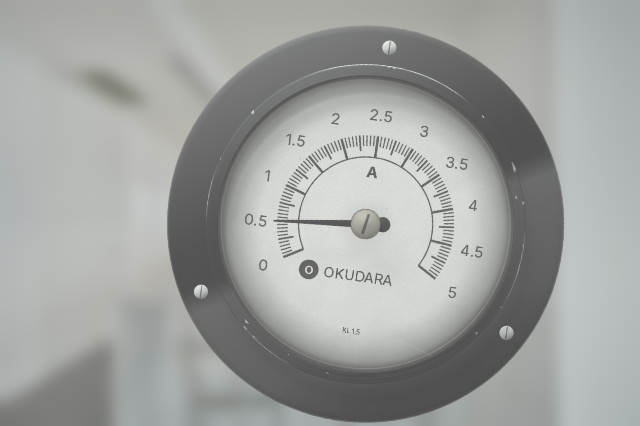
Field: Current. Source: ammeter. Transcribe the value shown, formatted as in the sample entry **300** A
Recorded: **0.5** A
